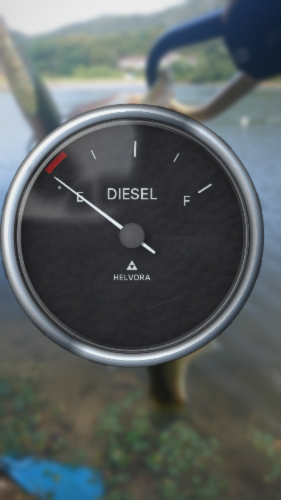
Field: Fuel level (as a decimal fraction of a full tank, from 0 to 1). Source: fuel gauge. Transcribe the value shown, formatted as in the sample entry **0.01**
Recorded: **0**
